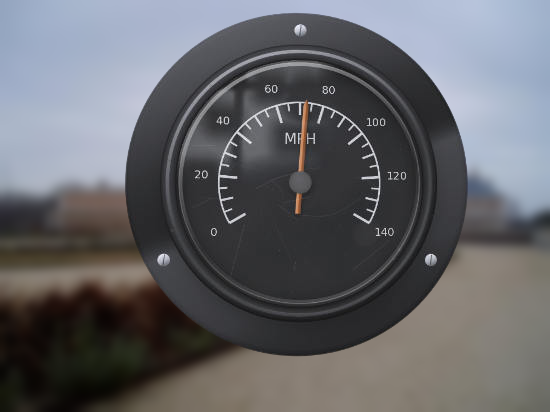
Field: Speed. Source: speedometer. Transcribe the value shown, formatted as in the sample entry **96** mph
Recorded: **72.5** mph
